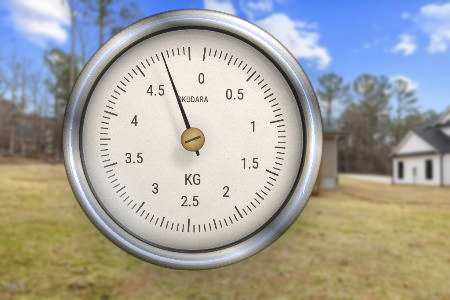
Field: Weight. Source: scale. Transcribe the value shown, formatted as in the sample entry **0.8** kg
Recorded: **4.75** kg
